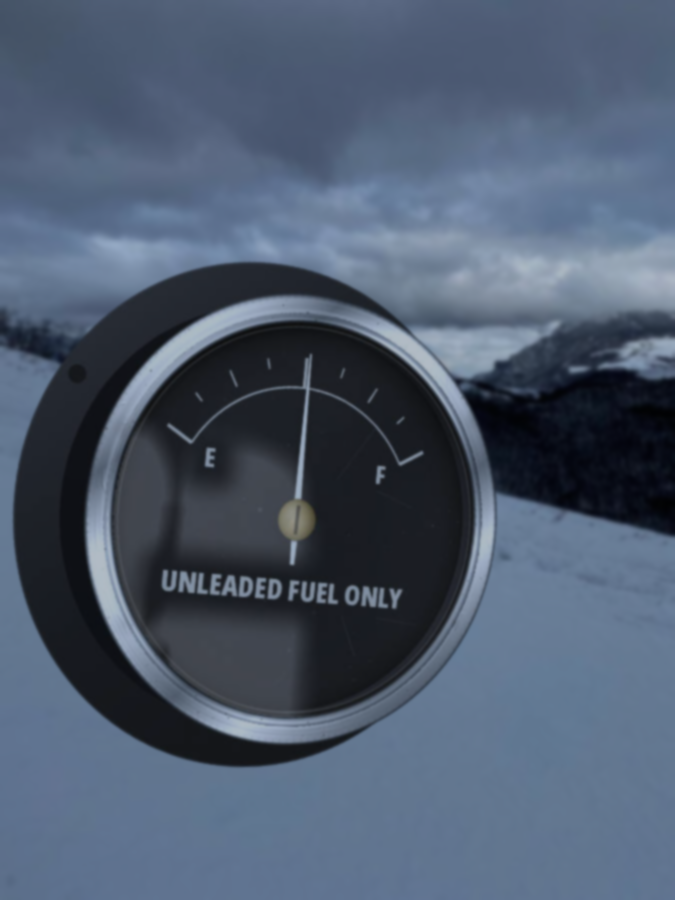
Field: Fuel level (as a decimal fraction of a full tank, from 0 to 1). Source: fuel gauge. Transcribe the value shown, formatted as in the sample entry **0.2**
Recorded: **0.5**
